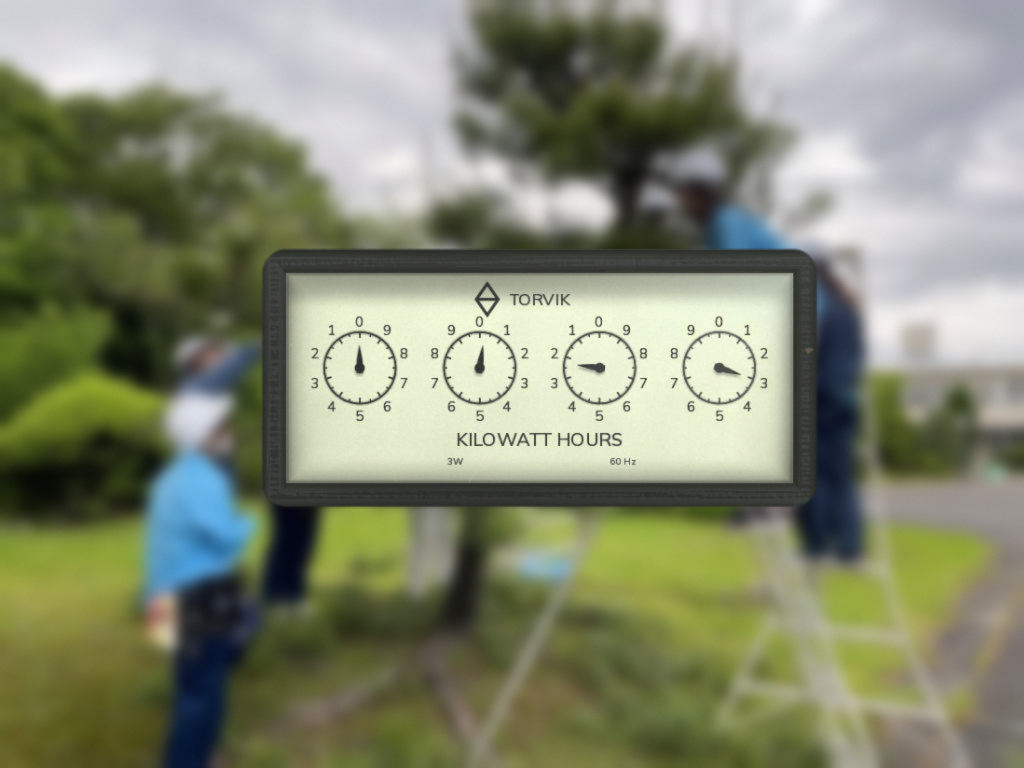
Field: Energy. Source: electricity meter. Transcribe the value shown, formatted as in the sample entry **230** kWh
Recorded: **23** kWh
